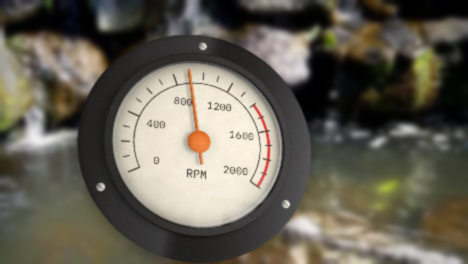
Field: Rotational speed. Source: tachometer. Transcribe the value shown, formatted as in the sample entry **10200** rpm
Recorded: **900** rpm
